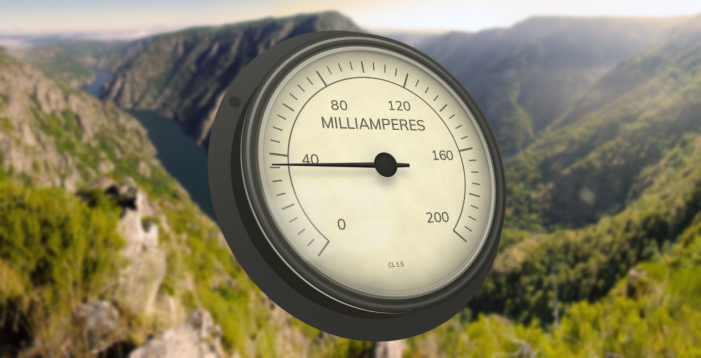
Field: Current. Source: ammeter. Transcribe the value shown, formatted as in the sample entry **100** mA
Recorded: **35** mA
